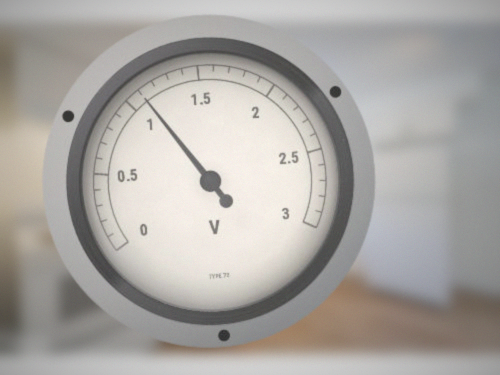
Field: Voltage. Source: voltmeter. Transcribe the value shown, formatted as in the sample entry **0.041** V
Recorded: **1.1** V
